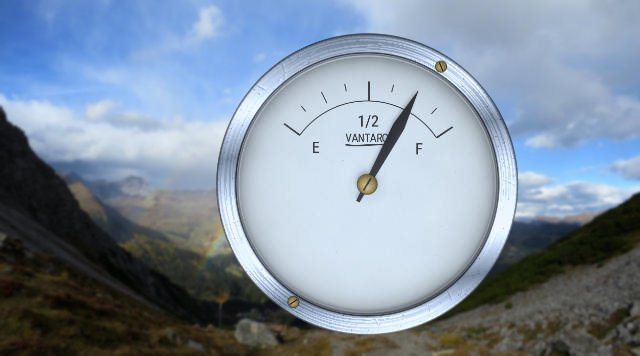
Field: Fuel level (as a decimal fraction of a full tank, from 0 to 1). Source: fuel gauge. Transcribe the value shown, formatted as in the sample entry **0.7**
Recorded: **0.75**
